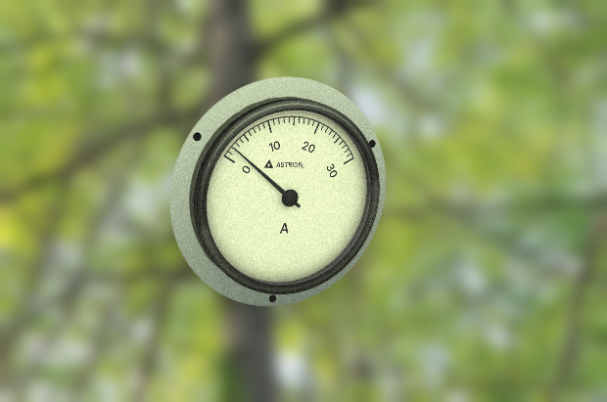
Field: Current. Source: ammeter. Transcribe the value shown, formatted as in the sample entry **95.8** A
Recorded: **2** A
